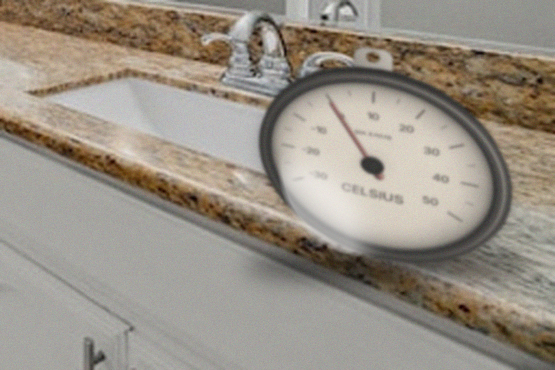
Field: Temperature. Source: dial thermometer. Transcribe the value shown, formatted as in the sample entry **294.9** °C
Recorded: **0** °C
